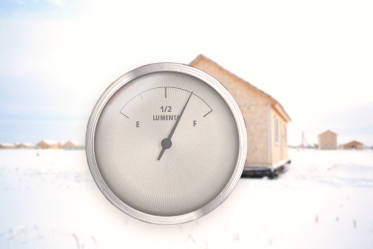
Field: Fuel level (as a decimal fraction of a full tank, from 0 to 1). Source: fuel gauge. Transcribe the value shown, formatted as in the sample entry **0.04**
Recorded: **0.75**
